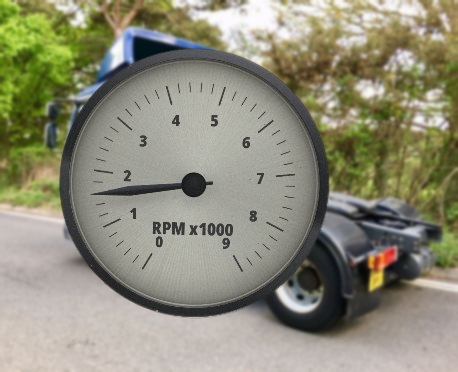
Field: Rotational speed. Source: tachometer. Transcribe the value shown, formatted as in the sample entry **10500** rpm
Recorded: **1600** rpm
